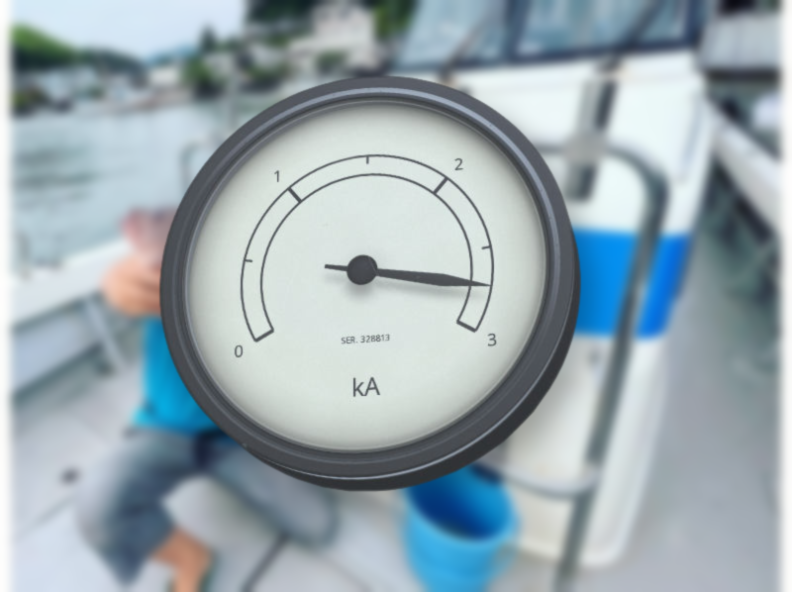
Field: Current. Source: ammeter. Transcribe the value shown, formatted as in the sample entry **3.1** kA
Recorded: **2.75** kA
